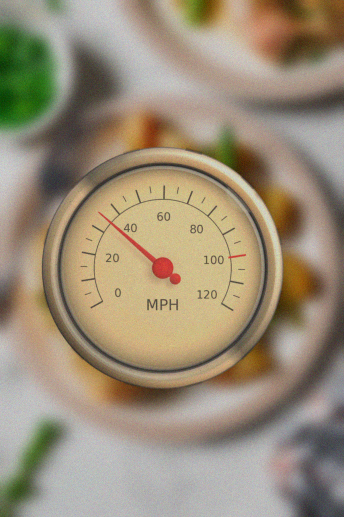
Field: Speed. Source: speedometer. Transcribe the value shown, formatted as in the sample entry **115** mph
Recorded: **35** mph
